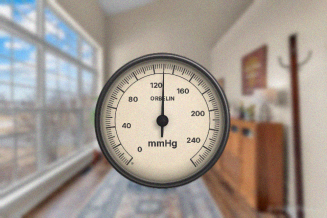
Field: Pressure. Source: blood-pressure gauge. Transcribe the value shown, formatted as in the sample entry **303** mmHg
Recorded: **130** mmHg
